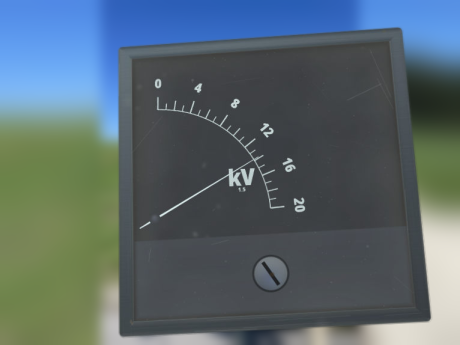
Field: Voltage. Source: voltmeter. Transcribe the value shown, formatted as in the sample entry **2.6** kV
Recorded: **14** kV
